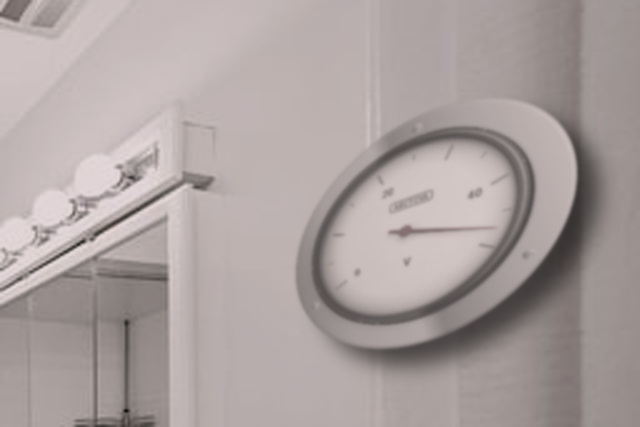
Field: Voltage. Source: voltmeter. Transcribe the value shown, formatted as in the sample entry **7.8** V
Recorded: **47.5** V
